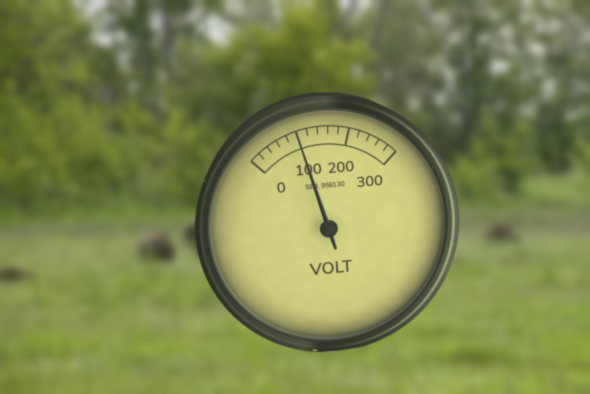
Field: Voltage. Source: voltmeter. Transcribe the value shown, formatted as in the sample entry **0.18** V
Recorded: **100** V
